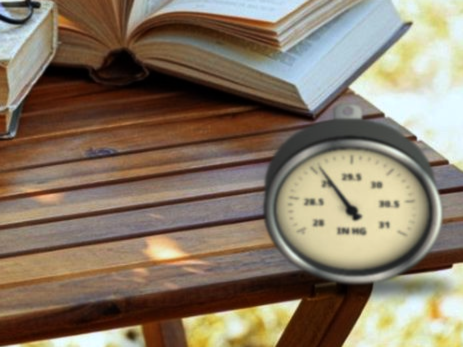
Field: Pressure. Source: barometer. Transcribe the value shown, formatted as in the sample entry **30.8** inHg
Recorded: **29.1** inHg
